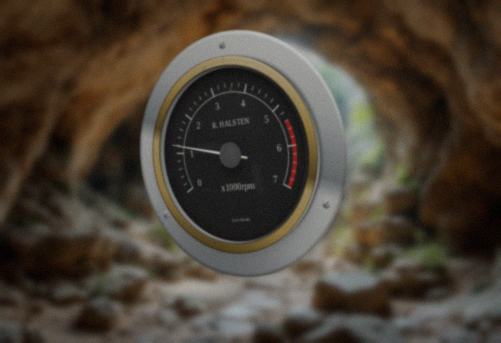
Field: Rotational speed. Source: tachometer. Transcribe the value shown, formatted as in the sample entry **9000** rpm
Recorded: **1200** rpm
